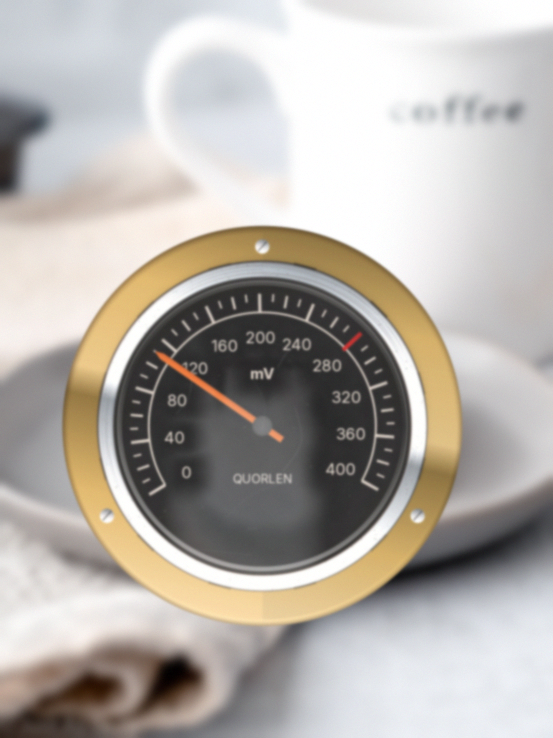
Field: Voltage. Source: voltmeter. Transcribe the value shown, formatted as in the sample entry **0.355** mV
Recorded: **110** mV
